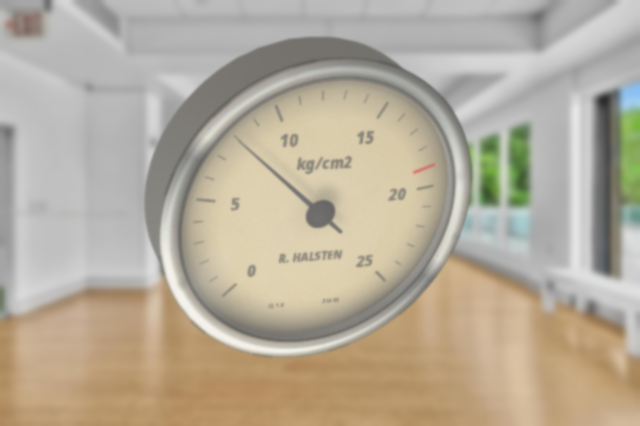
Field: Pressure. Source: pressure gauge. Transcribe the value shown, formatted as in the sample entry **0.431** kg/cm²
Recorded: **8** kg/cm²
